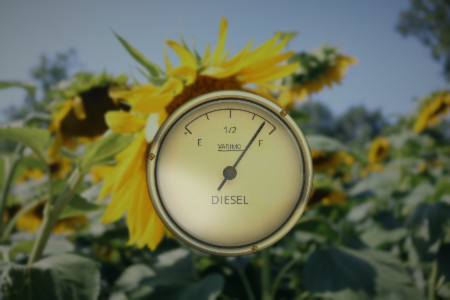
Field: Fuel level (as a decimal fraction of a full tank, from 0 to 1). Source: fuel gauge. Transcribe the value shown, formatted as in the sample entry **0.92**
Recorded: **0.875**
